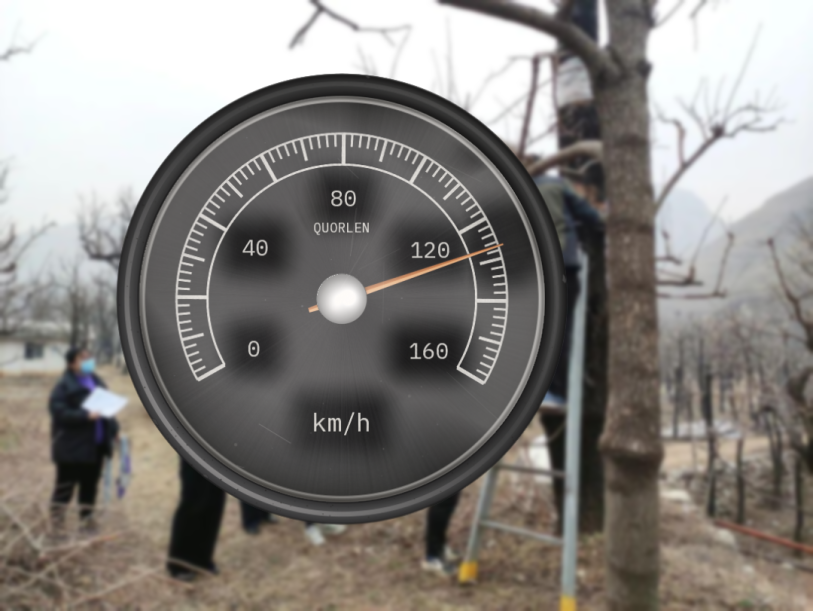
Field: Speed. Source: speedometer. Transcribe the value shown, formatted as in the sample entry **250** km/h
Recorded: **127** km/h
